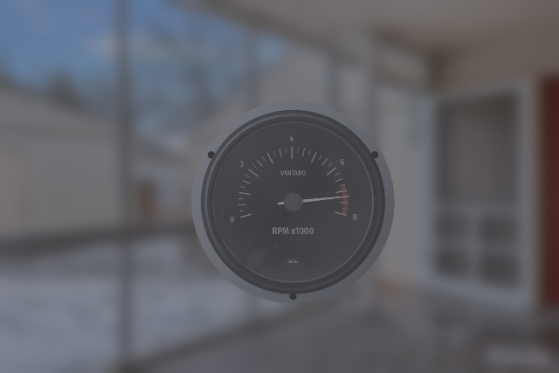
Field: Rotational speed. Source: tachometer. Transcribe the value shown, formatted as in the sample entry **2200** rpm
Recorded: **7250** rpm
